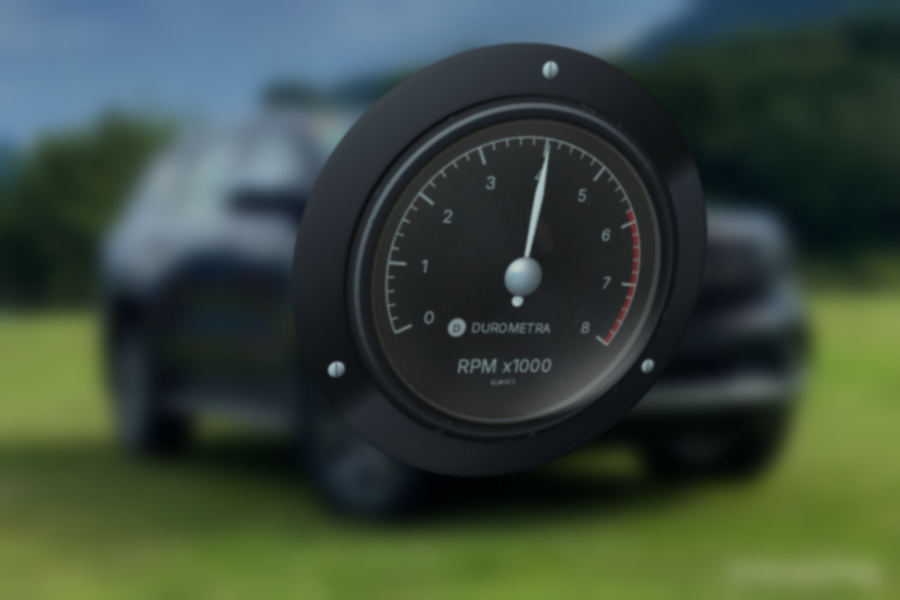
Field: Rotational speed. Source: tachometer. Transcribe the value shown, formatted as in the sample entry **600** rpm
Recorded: **4000** rpm
